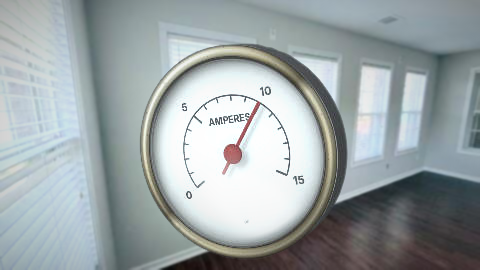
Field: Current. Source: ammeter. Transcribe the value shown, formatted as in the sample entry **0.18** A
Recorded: **10** A
